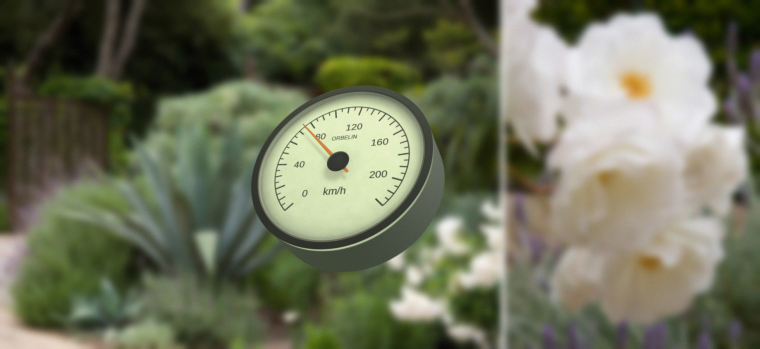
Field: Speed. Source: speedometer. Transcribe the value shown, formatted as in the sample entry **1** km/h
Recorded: **75** km/h
